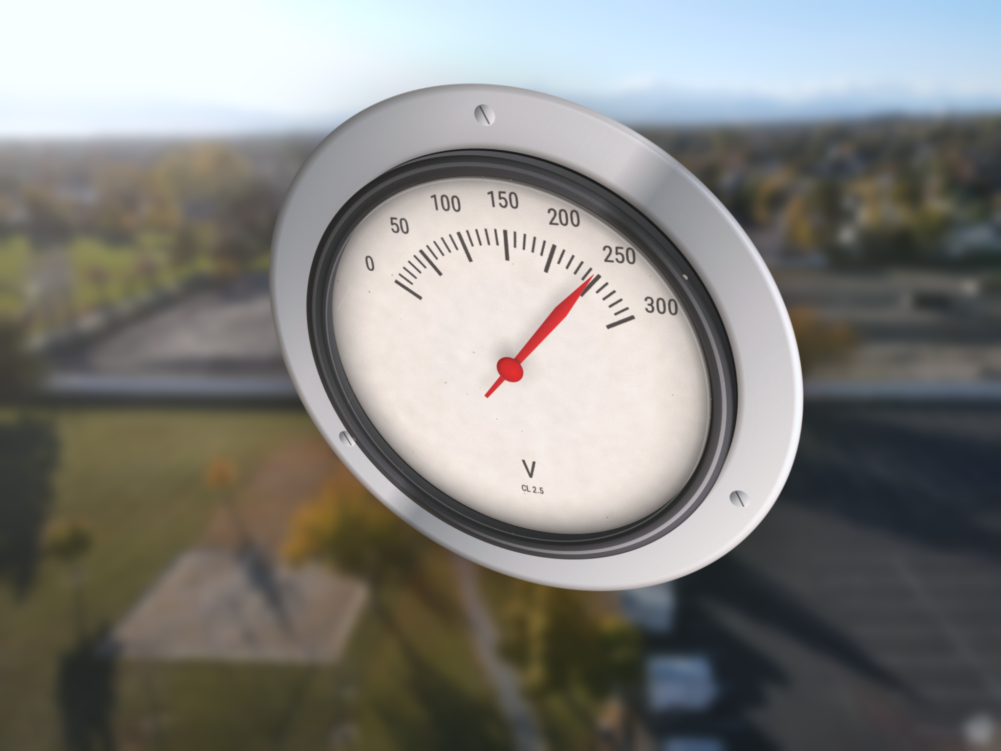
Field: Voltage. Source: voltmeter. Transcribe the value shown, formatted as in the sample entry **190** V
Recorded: **245** V
